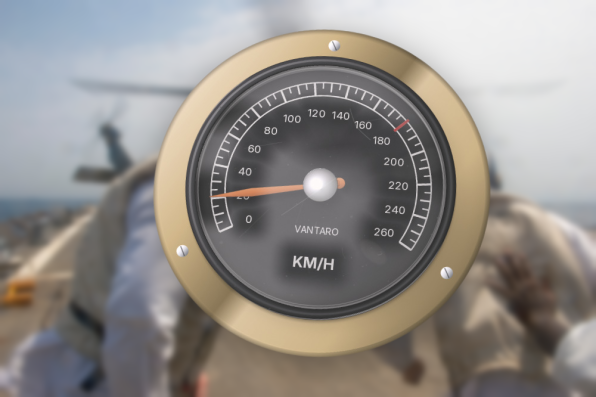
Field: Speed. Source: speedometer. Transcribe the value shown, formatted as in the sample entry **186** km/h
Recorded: **20** km/h
